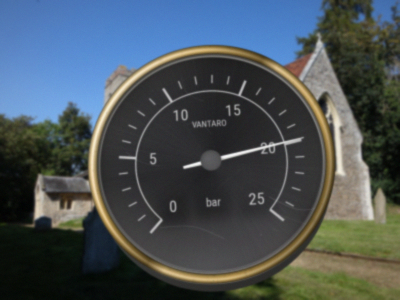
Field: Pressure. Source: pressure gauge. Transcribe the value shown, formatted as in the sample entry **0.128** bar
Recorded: **20** bar
